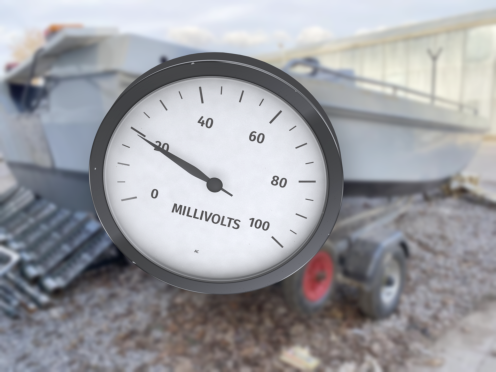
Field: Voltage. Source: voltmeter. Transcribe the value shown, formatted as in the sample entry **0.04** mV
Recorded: **20** mV
